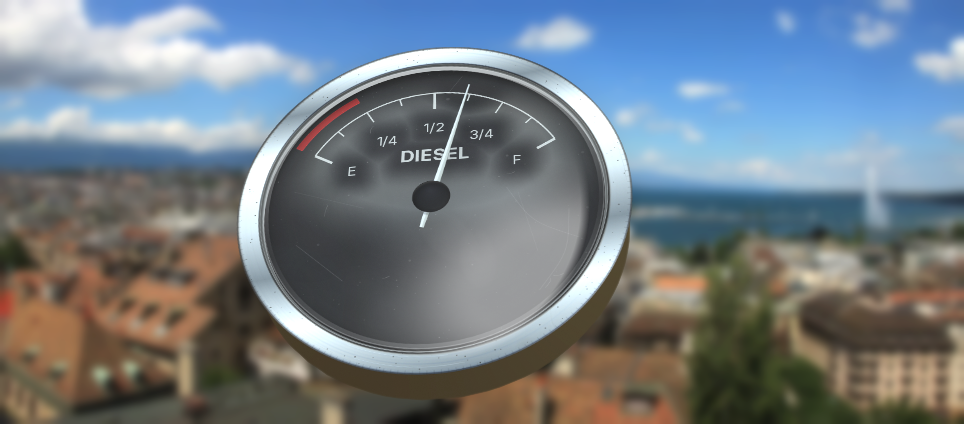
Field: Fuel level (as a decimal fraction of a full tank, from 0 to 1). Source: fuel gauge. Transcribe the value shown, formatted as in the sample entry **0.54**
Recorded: **0.625**
